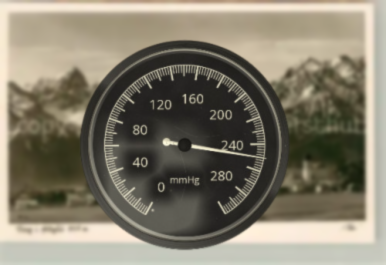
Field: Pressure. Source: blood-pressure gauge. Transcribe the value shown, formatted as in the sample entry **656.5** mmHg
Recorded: **250** mmHg
